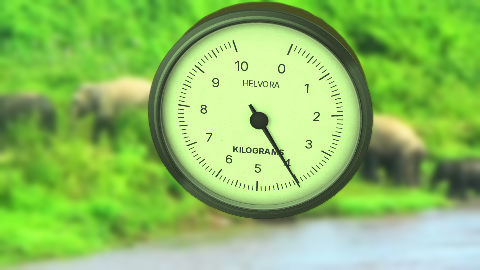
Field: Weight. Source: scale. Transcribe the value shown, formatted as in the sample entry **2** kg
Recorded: **4** kg
